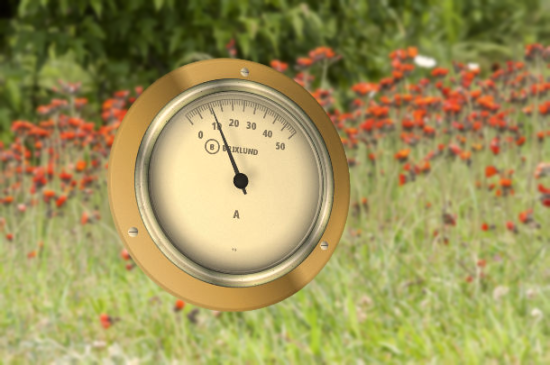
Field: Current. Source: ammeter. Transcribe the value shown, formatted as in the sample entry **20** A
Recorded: **10** A
